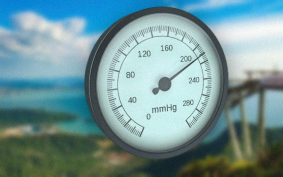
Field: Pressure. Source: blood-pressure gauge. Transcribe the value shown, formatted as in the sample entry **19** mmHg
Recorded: **210** mmHg
